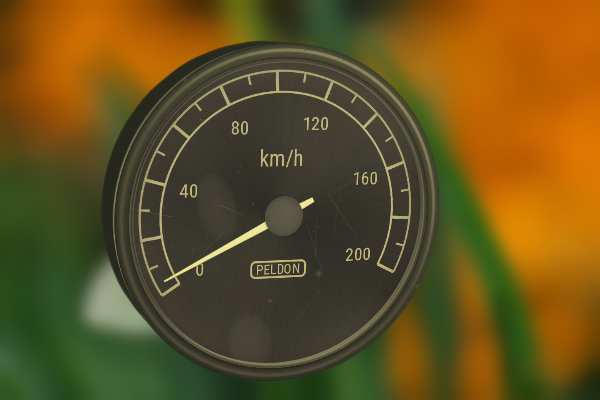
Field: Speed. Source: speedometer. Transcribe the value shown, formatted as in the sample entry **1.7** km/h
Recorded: **5** km/h
